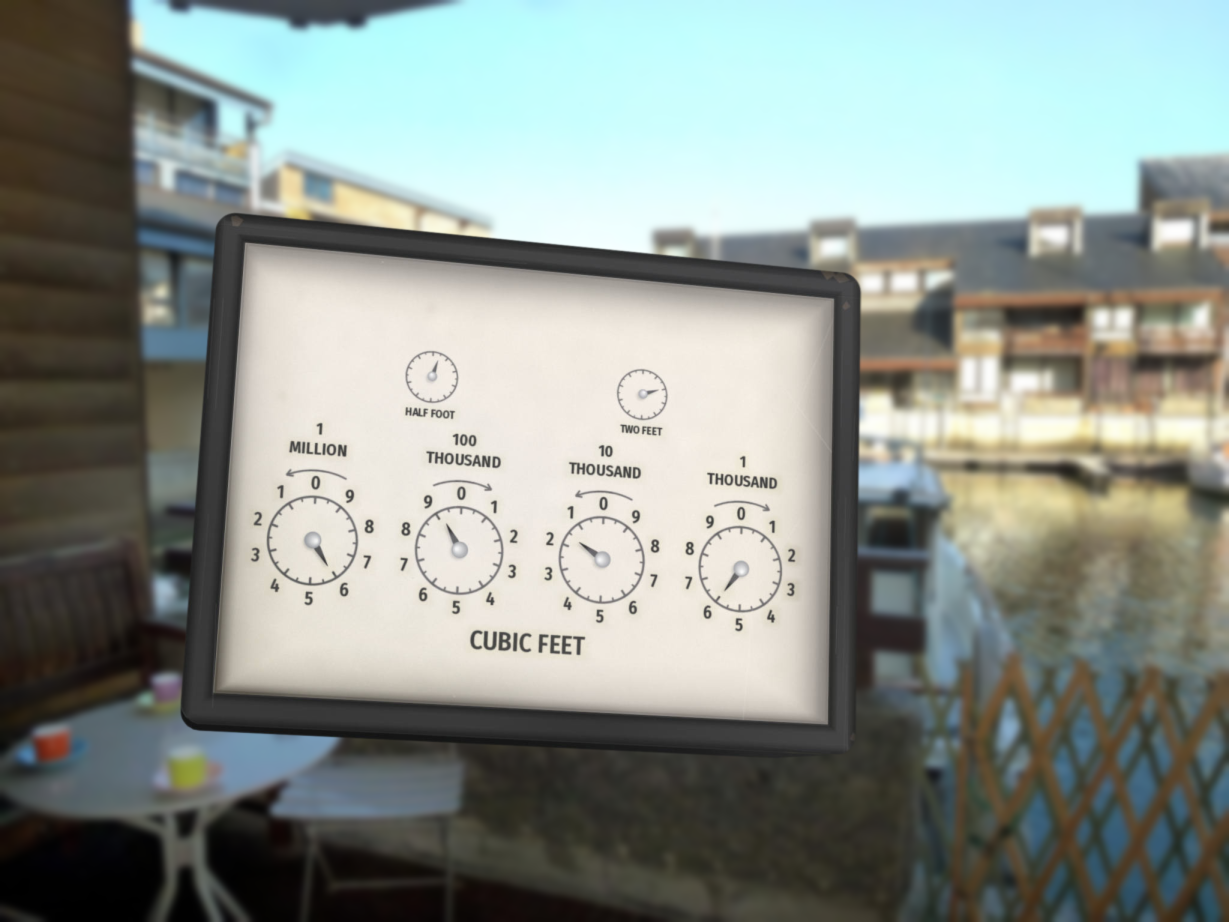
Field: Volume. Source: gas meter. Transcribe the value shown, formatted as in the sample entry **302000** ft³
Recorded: **591600** ft³
